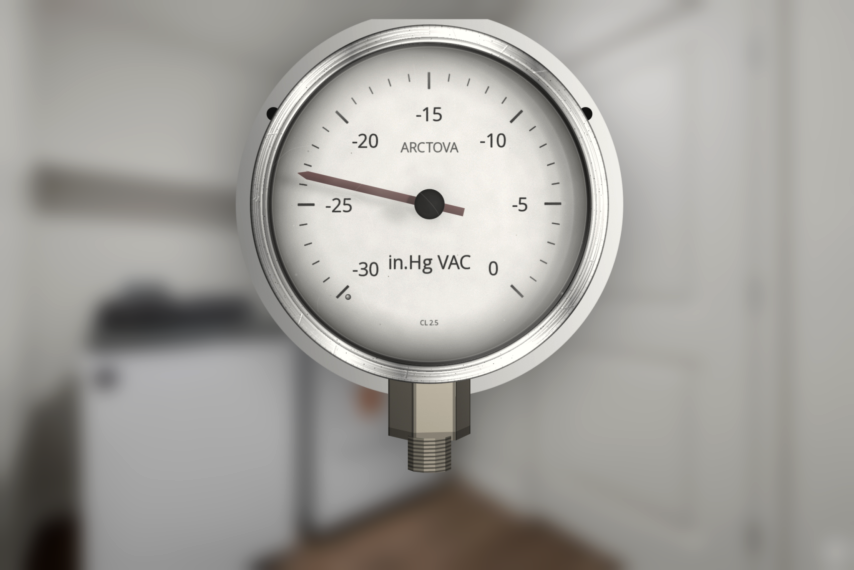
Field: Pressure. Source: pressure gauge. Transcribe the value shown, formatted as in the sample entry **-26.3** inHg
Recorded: **-23.5** inHg
